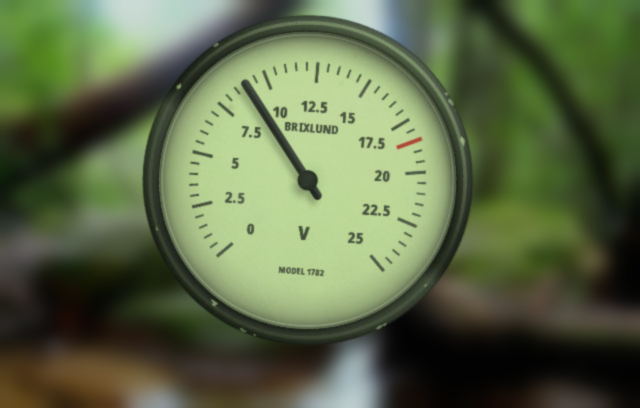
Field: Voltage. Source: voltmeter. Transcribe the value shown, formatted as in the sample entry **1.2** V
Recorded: **9** V
